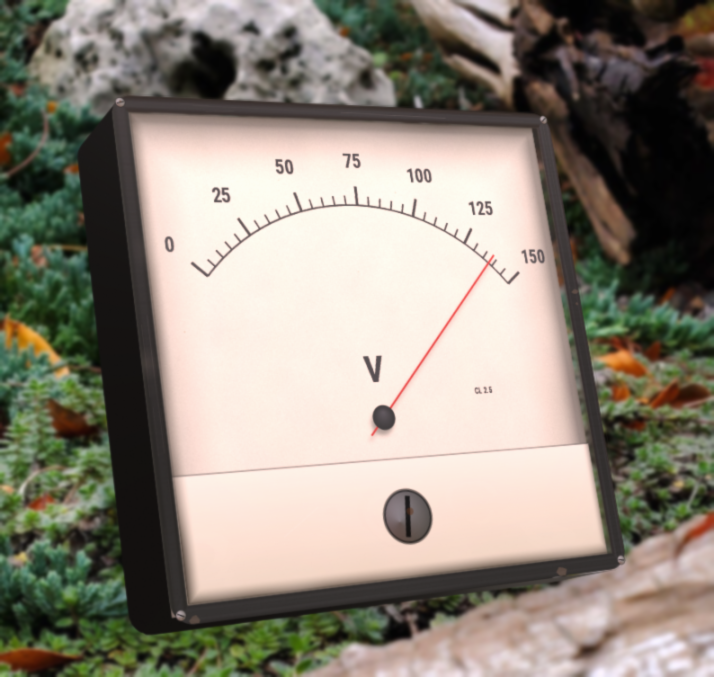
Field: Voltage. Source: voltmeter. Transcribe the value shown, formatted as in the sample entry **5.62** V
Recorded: **137.5** V
